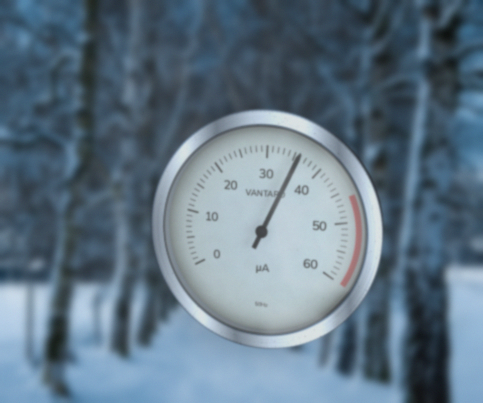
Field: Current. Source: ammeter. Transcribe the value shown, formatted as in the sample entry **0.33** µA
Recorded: **36** µA
